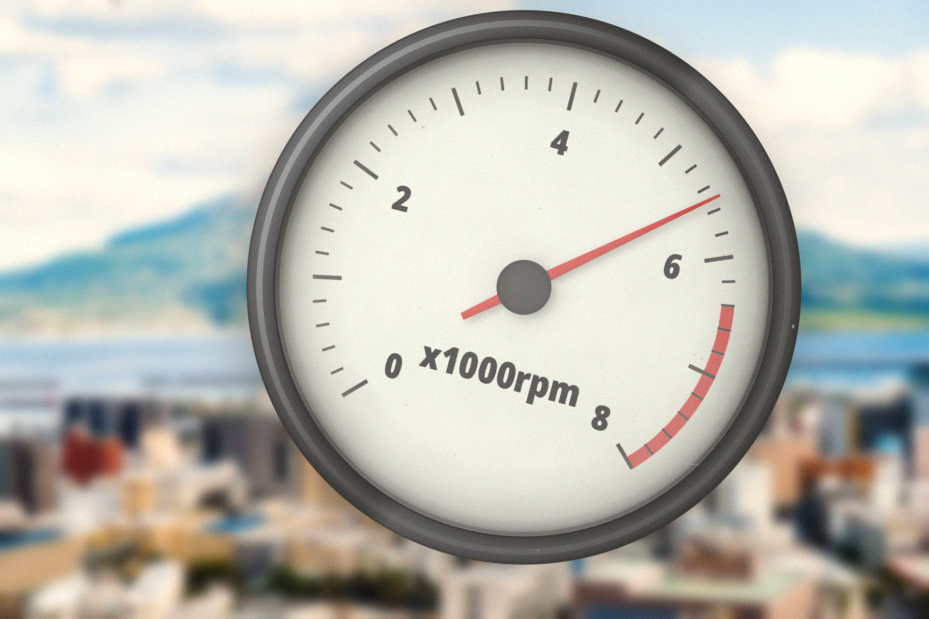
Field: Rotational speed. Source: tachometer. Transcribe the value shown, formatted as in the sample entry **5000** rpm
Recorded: **5500** rpm
